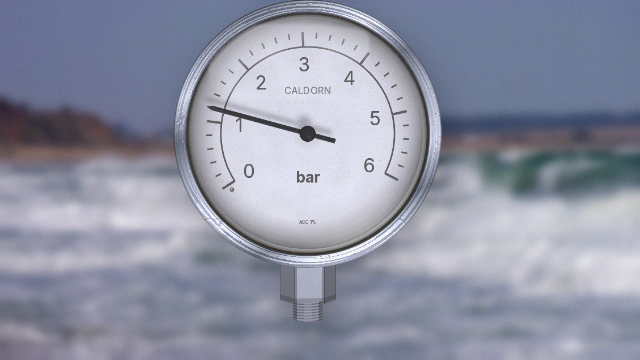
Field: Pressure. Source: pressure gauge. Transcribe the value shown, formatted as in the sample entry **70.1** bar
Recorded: **1.2** bar
